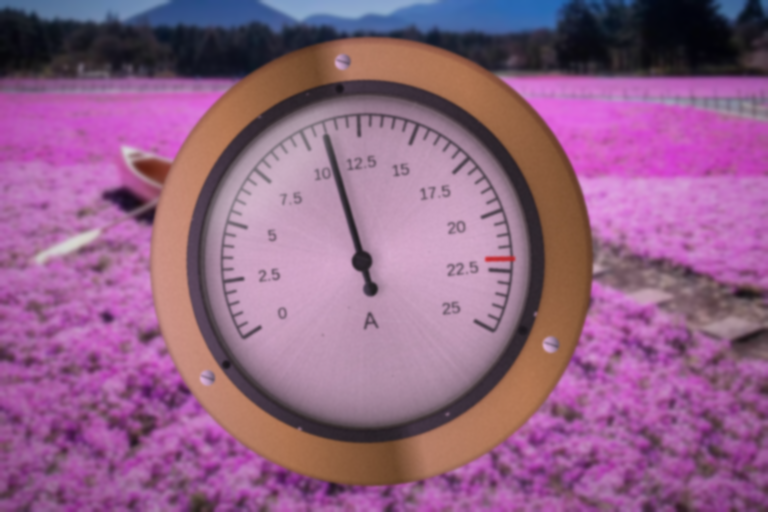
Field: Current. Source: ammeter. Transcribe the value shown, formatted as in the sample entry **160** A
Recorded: **11** A
